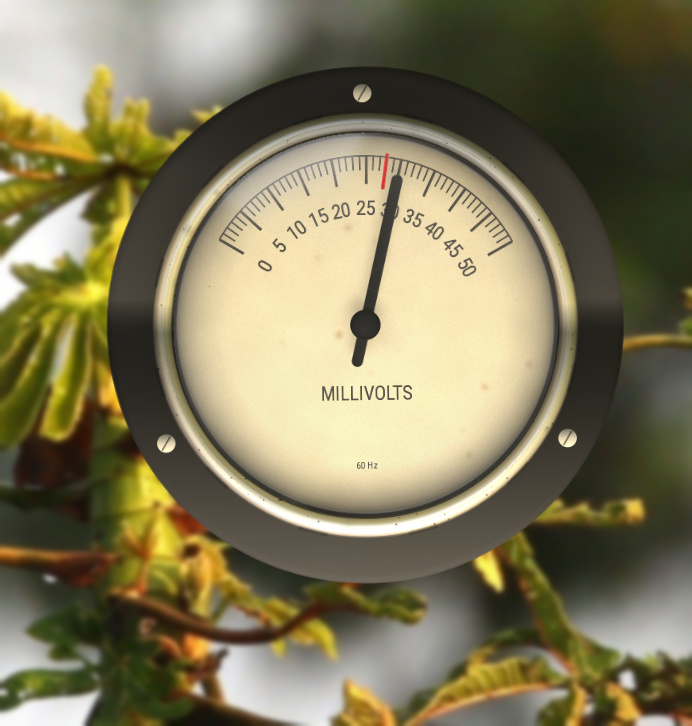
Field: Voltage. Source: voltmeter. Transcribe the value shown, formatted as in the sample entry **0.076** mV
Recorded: **30** mV
